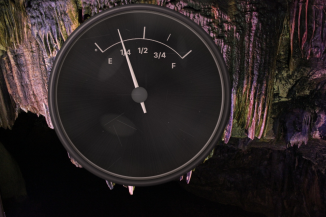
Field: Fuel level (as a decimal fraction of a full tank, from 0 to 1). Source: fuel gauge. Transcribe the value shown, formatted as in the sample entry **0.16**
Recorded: **0.25**
